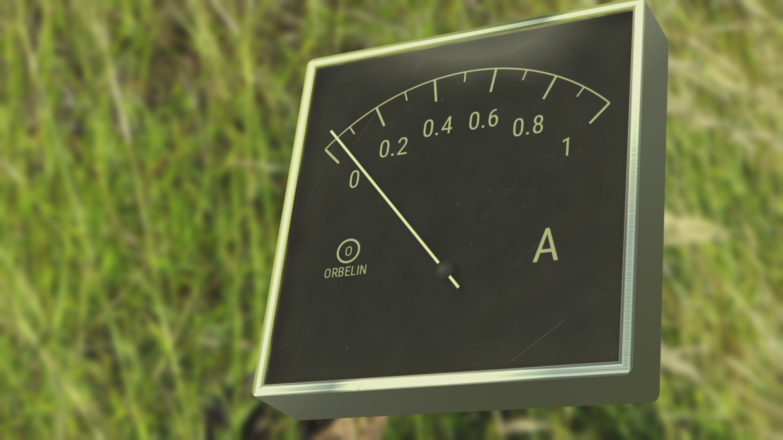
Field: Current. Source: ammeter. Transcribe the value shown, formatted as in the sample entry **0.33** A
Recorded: **0.05** A
